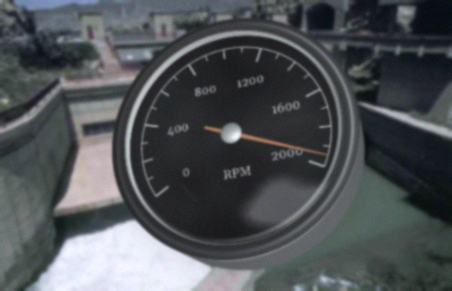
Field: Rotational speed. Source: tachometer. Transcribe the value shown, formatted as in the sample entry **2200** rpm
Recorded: **1950** rpm
